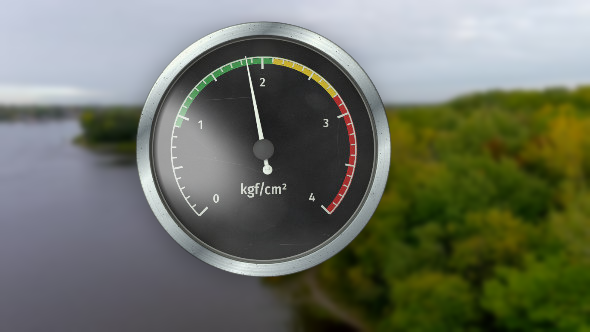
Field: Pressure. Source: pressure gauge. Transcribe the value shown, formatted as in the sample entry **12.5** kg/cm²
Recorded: **1.85** kg/cm²
